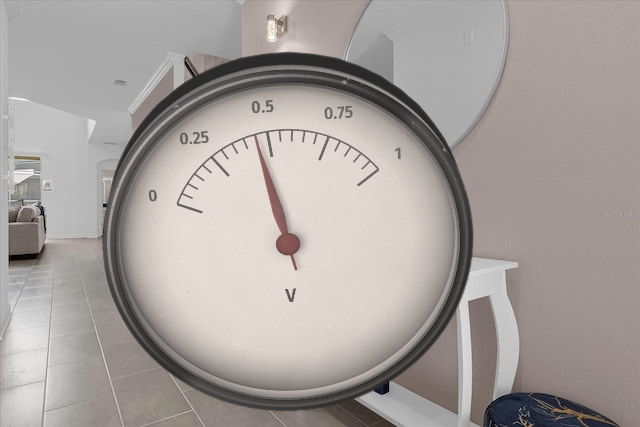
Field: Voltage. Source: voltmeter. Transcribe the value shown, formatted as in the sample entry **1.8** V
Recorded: **0.45** V
